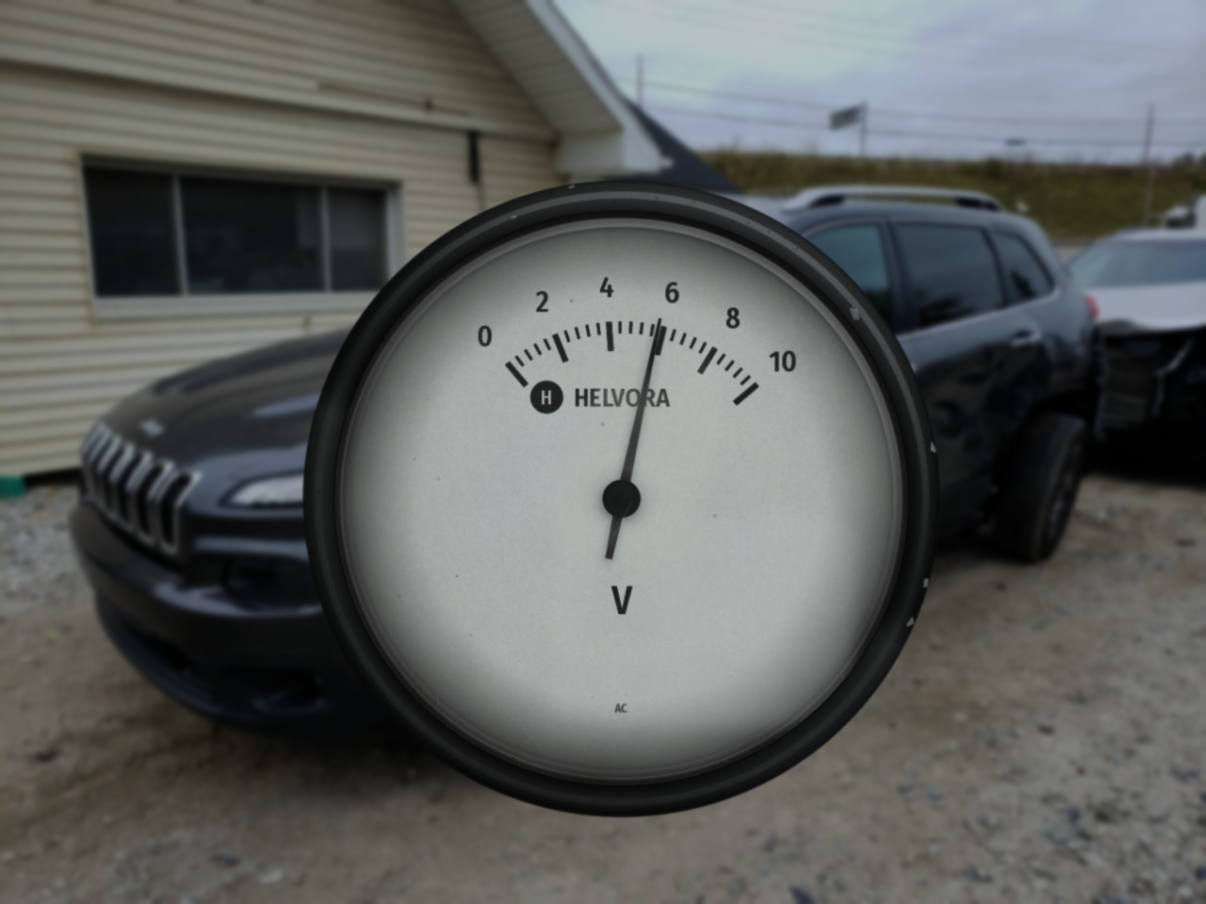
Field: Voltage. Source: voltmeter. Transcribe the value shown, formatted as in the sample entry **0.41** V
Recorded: **5.8** V
